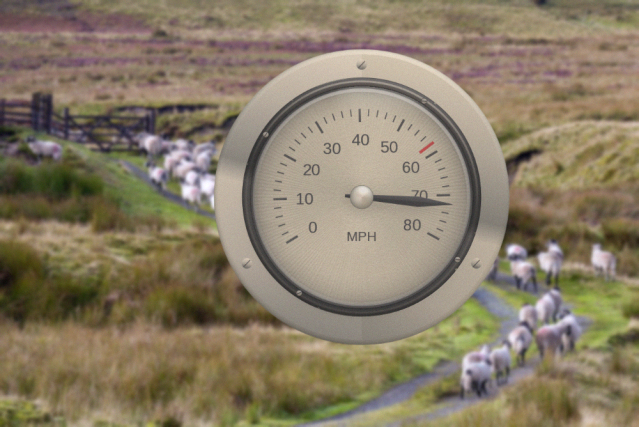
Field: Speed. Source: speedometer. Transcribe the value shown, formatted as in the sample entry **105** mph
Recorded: **72** mph
